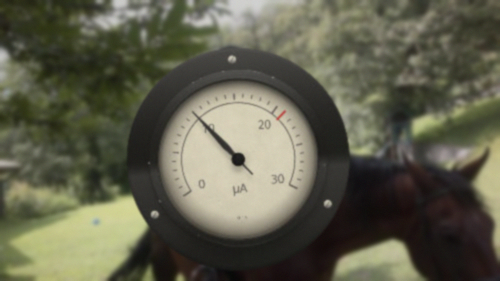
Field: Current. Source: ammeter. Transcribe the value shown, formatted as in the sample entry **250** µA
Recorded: **10** µA
